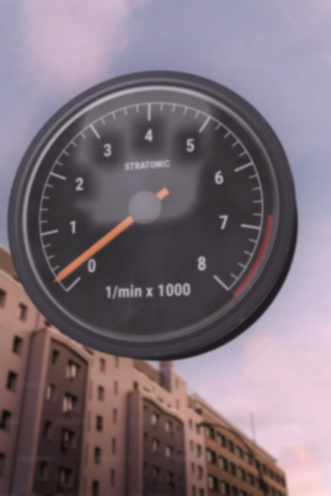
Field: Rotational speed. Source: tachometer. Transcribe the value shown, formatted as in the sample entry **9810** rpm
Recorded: **200** rpm
